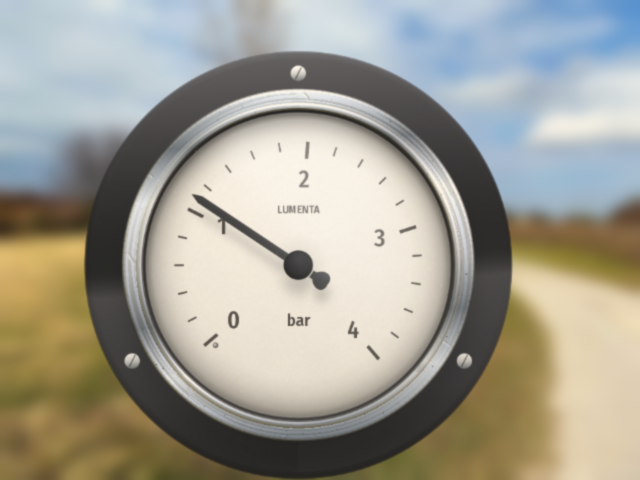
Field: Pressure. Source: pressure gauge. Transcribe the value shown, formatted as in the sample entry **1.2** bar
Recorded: **1.1** bar
